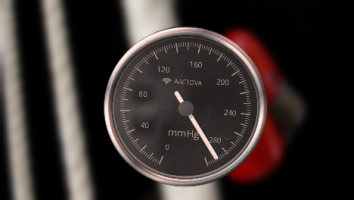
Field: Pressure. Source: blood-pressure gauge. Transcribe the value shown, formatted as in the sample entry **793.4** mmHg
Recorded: **290** mmHg
